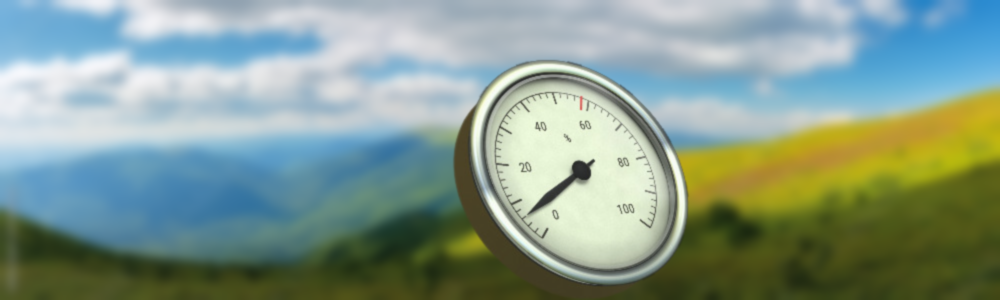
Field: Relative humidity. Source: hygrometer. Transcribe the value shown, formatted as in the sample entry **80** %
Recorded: **6** %
